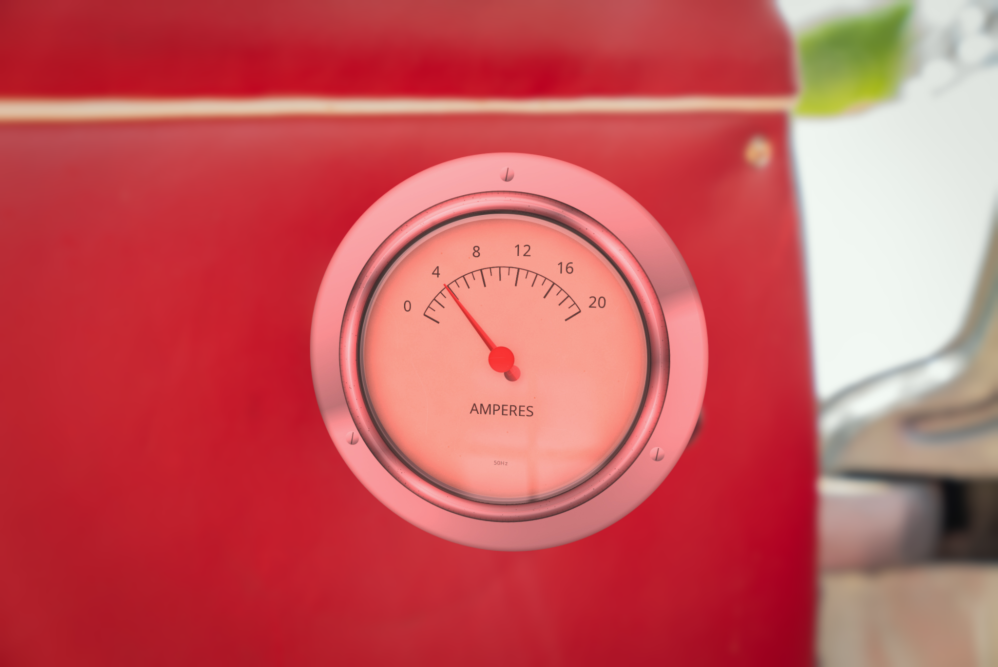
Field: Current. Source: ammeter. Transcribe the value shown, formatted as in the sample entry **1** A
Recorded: **4** A
